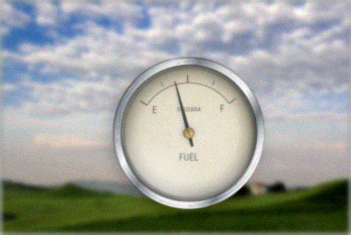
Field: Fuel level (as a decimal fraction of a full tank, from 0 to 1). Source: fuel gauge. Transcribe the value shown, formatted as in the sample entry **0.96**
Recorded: **0.375**
